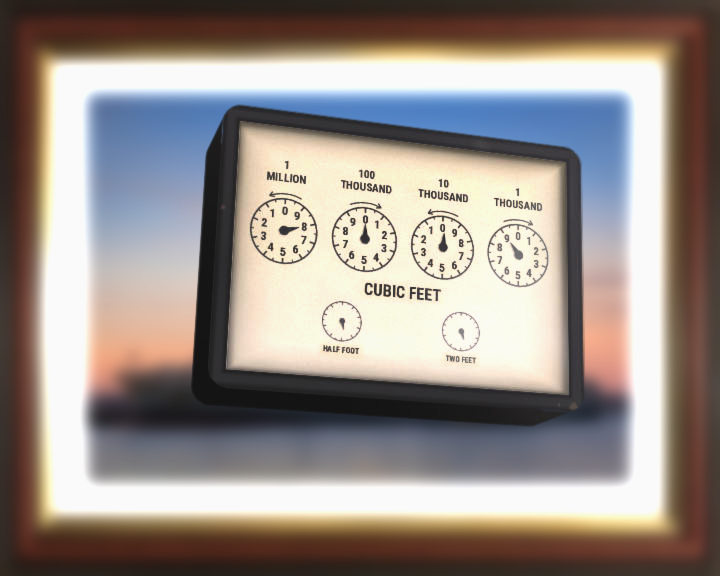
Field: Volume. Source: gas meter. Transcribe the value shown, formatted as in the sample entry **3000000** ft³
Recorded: **799900** ft³
